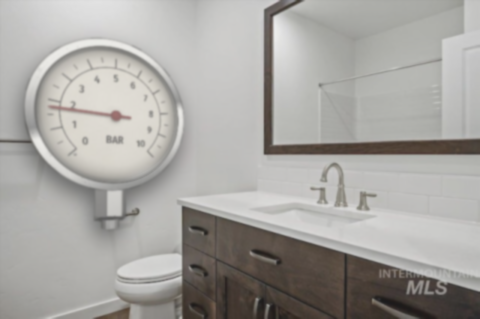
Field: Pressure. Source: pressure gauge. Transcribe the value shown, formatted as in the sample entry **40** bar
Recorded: **1.75** bar
